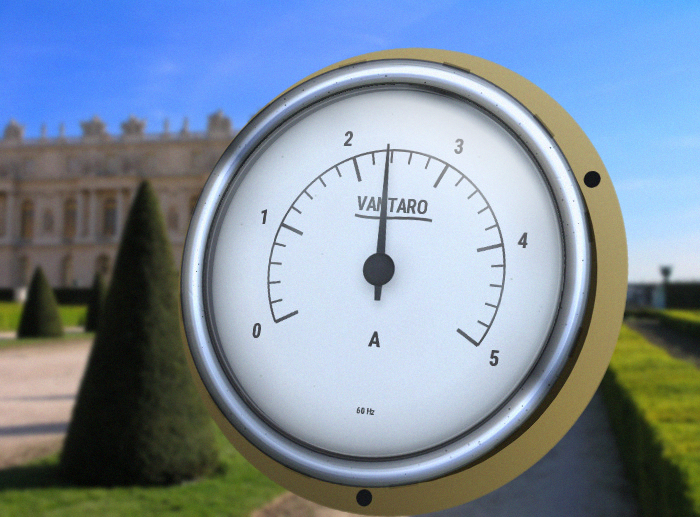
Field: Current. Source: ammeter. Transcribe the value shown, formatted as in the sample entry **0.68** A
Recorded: **2.4** A
